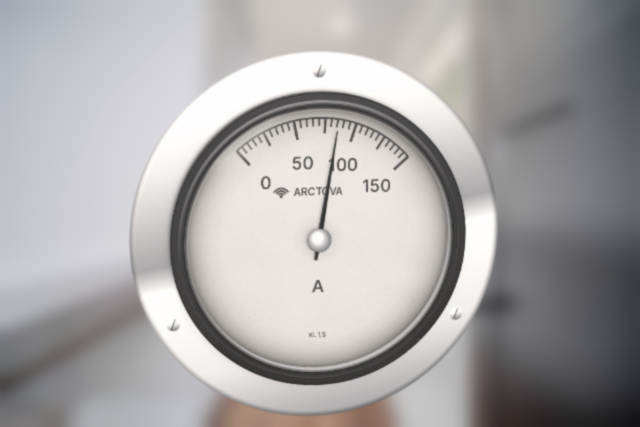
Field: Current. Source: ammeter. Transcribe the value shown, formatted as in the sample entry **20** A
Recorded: **85** A
